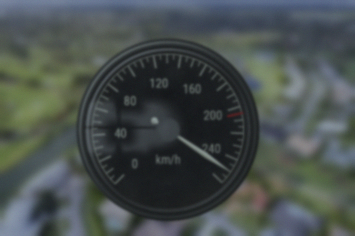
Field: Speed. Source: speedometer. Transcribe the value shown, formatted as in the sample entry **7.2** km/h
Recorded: **250** km/h
